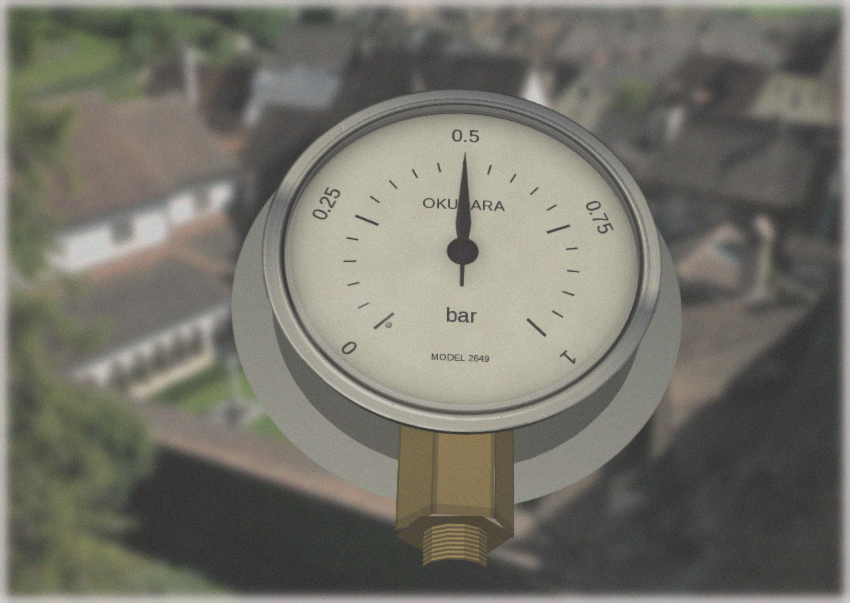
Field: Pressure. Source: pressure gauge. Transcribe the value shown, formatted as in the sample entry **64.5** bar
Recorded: **0.5** bar
